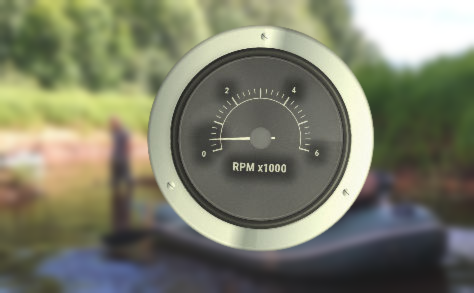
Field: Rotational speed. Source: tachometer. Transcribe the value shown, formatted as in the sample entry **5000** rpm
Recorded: **400** rpm
